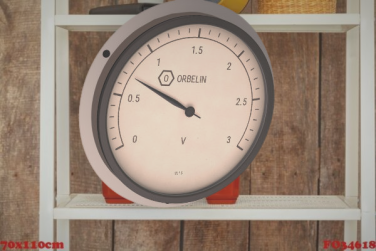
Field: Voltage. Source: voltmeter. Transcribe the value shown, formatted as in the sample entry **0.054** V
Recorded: **0.7** V
